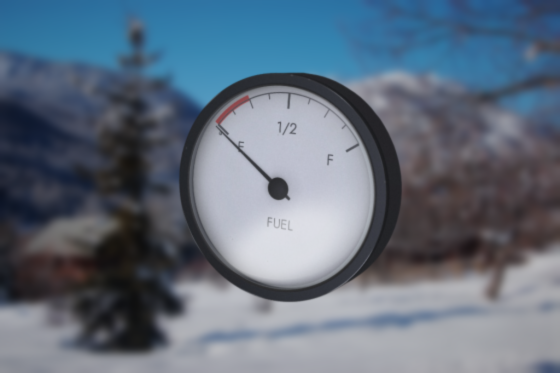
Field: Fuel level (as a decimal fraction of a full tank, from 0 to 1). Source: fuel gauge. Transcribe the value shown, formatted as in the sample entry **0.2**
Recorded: **0**
